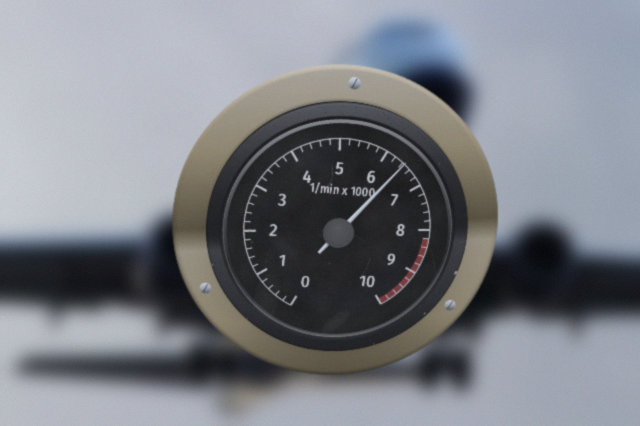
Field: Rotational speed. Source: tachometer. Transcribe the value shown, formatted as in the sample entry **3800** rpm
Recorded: **6400** rpm
